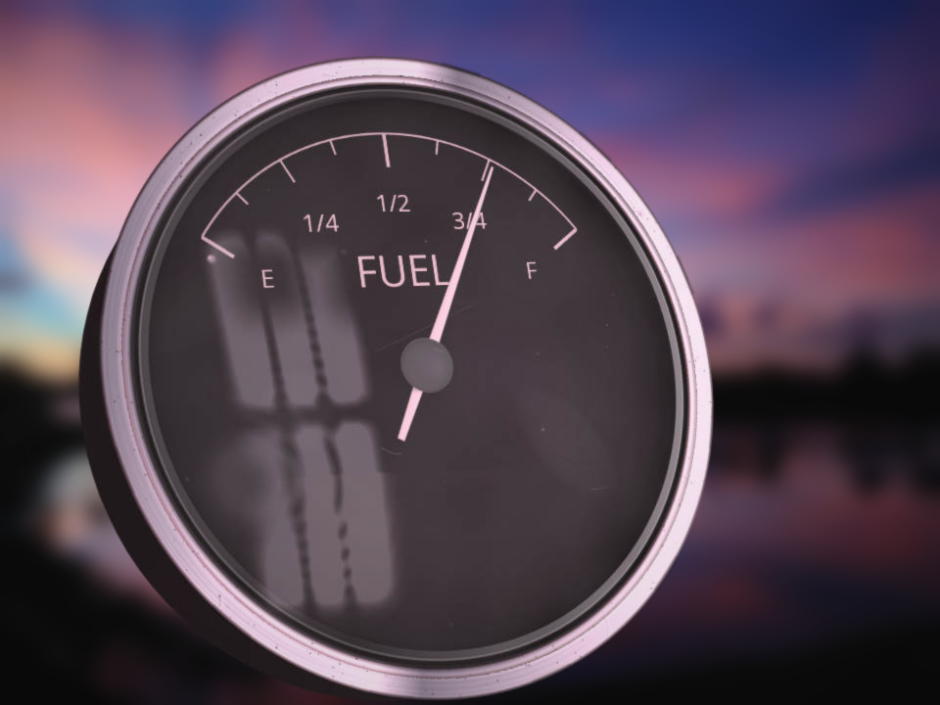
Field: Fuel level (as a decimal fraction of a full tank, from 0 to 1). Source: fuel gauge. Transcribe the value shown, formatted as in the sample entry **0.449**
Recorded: **0.75**
